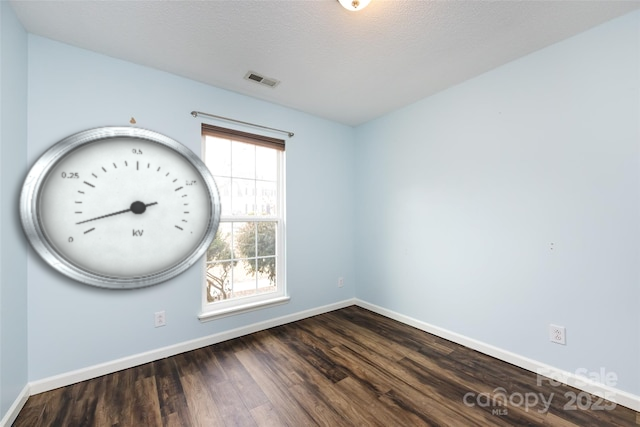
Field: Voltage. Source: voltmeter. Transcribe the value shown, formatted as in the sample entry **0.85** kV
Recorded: **0.05** kV
